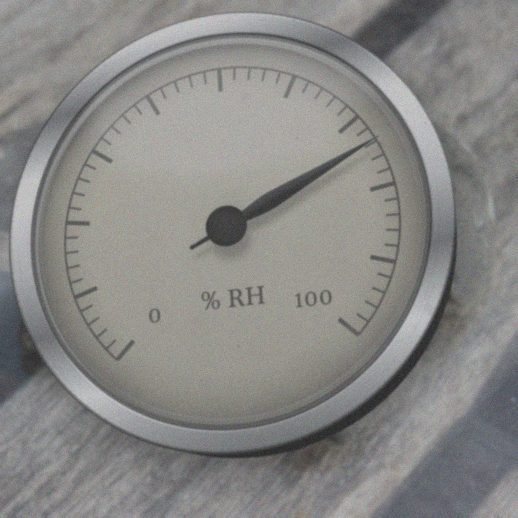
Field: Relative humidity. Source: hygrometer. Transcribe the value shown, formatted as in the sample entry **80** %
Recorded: **74** %
